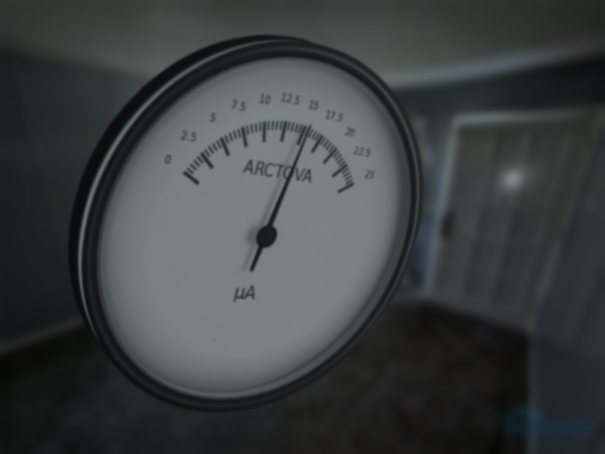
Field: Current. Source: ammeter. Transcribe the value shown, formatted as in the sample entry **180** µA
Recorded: **15** µA
